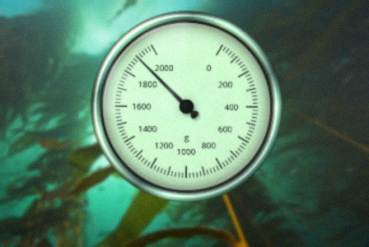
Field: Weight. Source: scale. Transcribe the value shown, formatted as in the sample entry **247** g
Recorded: **1900** g
